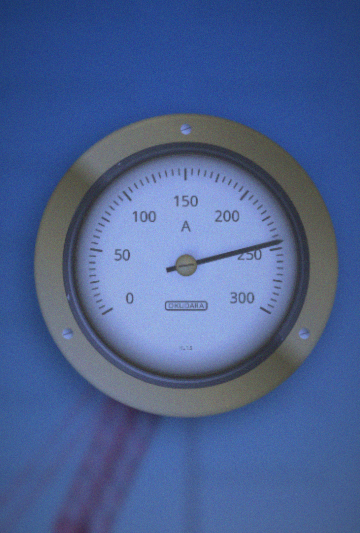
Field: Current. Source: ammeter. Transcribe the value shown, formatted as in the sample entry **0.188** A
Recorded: **245** A
